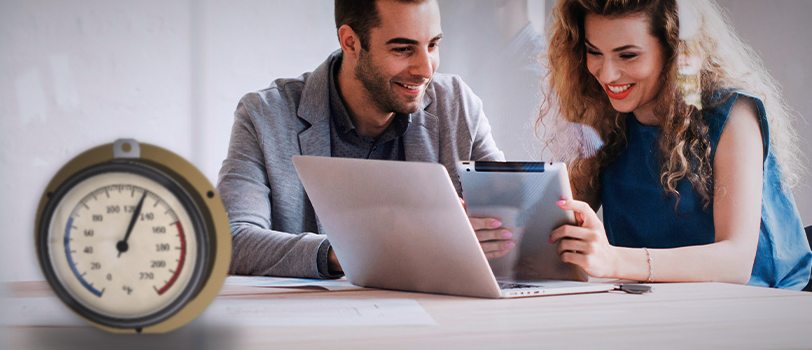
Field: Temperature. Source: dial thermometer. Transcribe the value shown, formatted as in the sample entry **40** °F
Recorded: **130** °F
